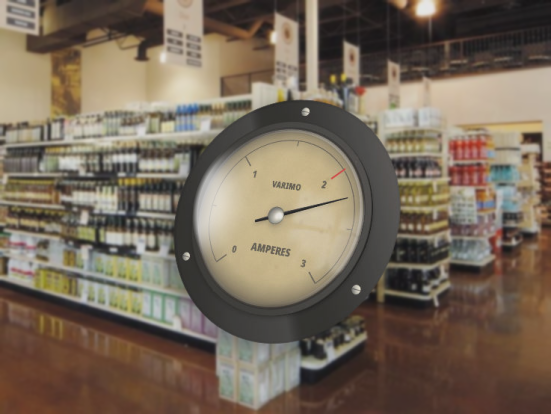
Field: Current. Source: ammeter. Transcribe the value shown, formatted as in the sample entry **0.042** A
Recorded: **2.25** A
